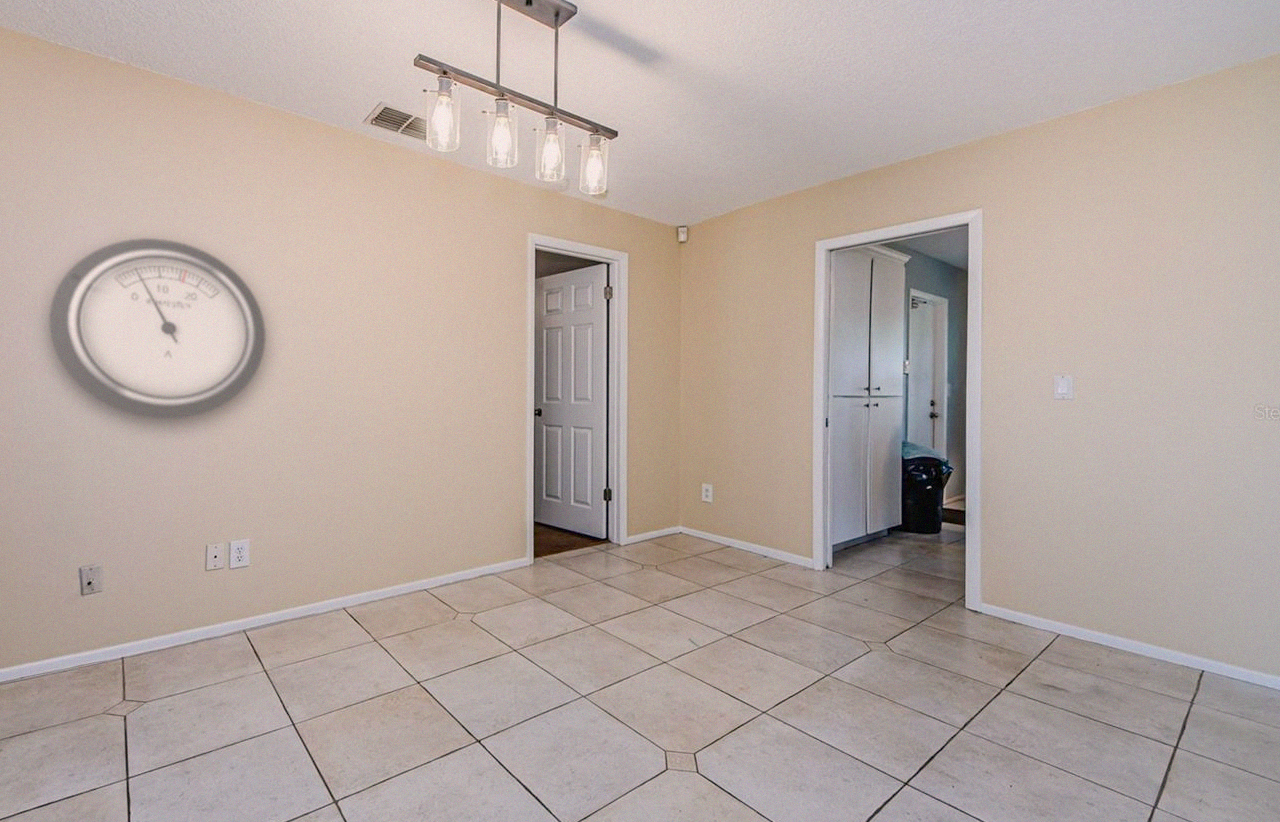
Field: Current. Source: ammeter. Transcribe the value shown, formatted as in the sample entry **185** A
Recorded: **5** A
